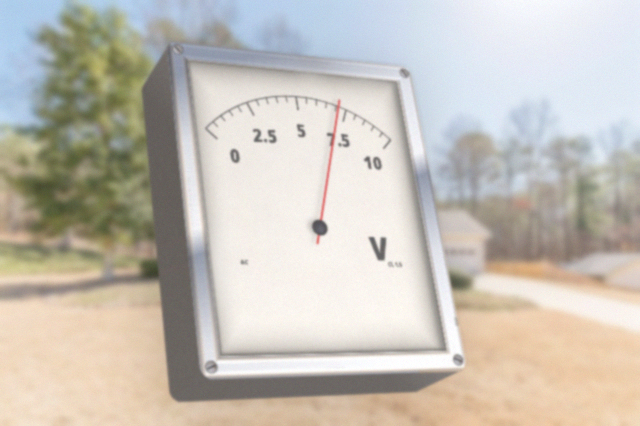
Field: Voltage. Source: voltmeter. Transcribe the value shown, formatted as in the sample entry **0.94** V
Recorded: **7** V
